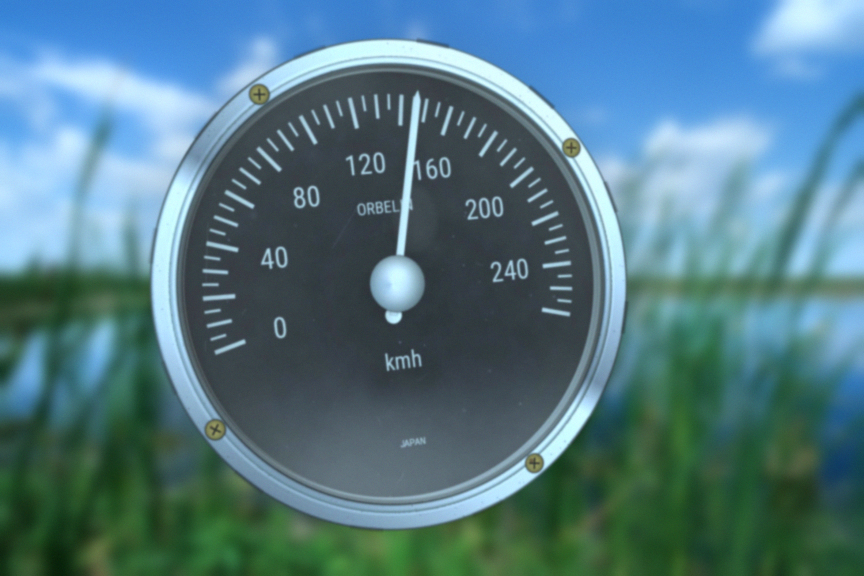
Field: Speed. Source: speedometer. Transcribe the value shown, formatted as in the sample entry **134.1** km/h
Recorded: **145** km/h
